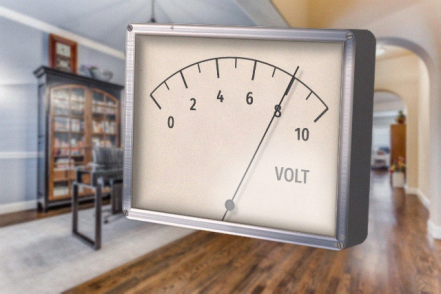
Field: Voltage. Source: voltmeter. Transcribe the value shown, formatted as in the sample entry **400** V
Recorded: **8** V
